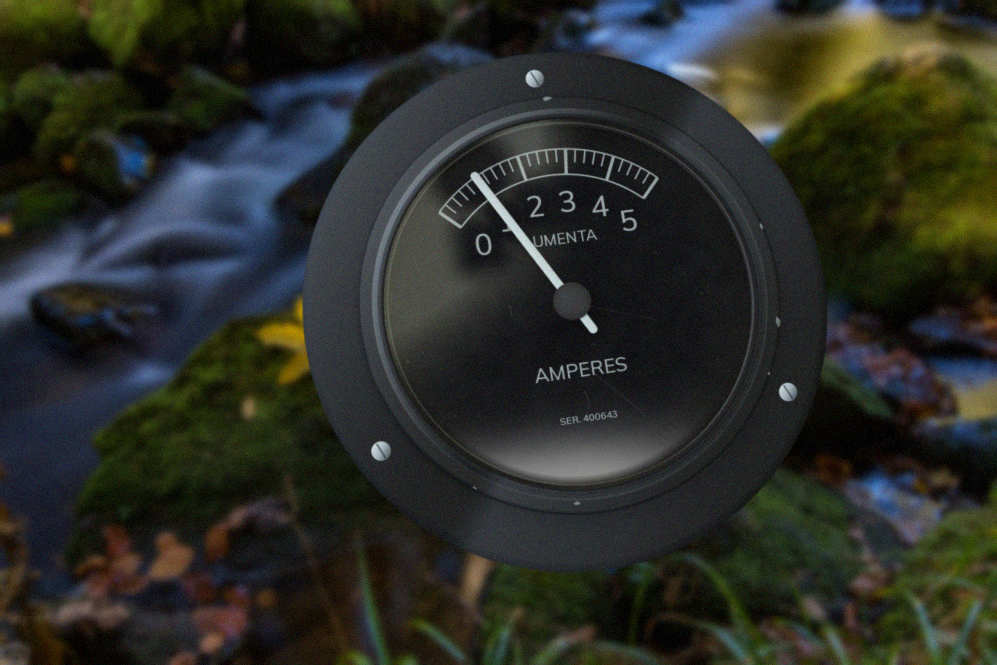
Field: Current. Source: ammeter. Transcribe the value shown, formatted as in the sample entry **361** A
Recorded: **1** A
